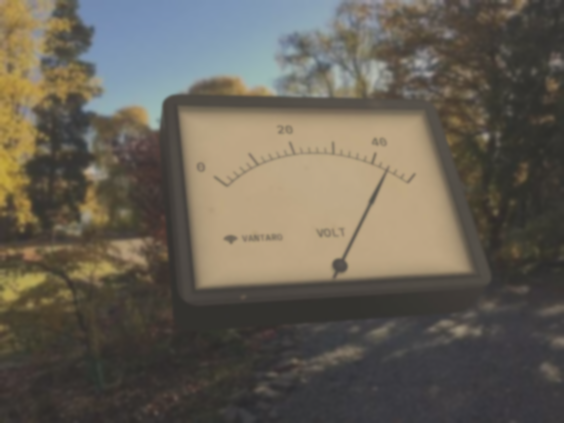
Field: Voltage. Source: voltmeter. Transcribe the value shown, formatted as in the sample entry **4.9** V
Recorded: **44** V
